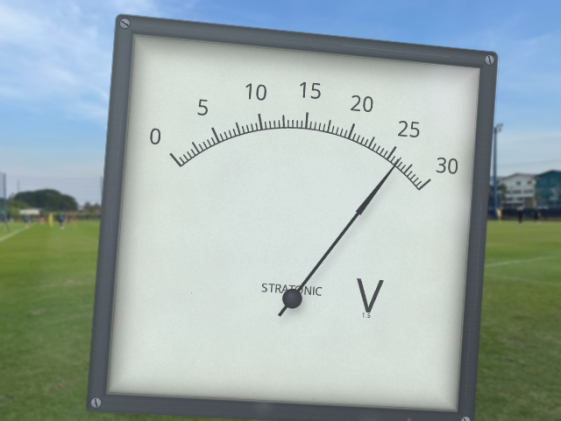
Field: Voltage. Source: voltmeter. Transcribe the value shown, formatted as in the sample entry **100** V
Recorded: **26** V
